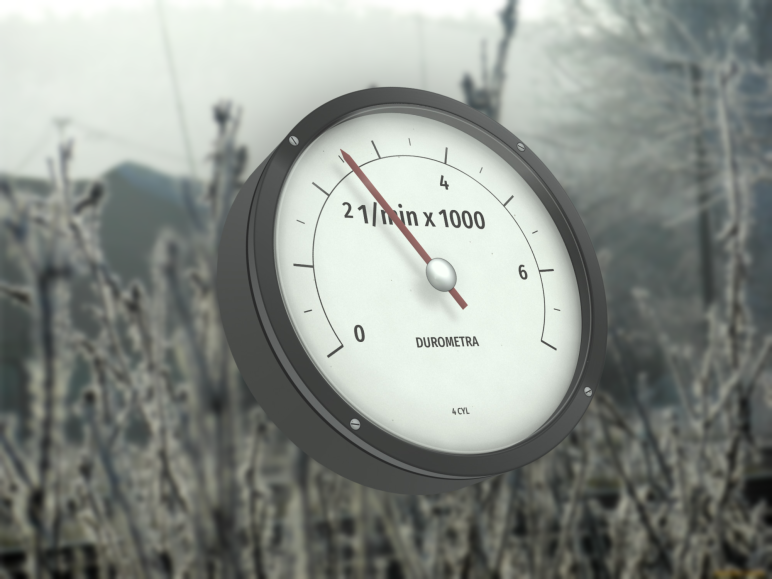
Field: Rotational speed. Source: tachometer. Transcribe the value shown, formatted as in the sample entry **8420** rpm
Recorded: **2500** rpm
